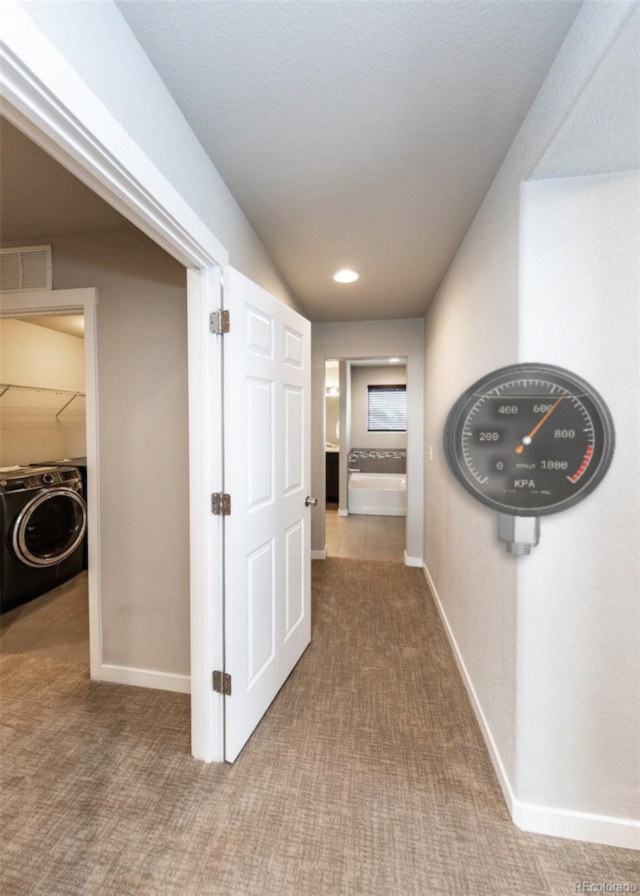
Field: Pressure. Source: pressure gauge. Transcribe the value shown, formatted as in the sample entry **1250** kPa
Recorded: **640** kPa
